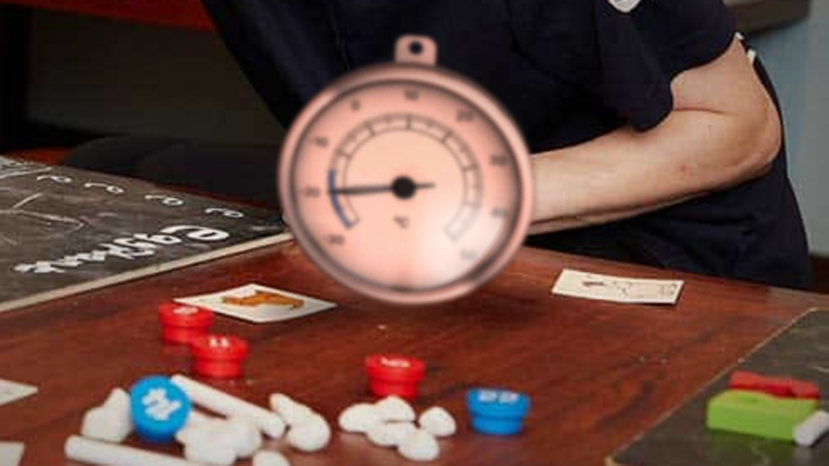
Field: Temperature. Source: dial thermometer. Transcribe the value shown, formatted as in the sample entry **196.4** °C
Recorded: **-20** °C
